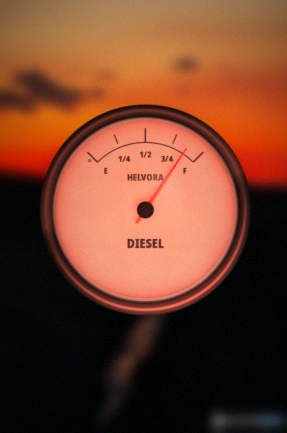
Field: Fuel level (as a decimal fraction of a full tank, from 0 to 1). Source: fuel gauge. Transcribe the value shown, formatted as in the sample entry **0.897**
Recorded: **0.875**
